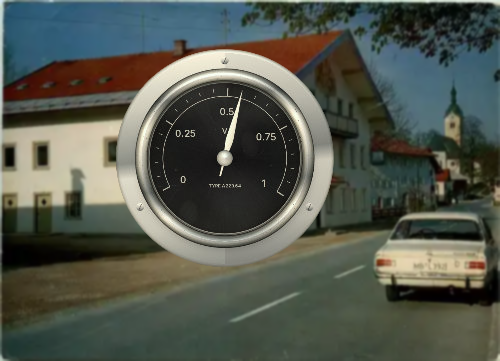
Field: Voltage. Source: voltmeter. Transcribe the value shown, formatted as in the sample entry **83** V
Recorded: **0.55** V
